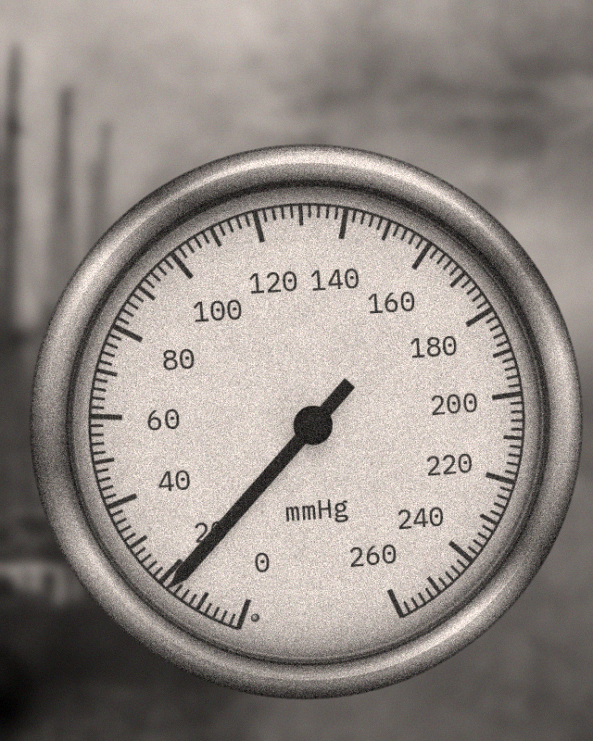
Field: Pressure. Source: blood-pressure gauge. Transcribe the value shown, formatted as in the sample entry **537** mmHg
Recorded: **18** mmHg
